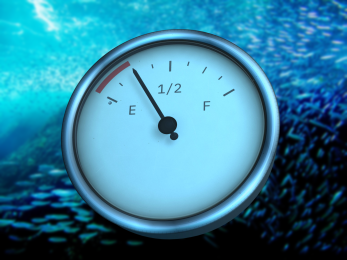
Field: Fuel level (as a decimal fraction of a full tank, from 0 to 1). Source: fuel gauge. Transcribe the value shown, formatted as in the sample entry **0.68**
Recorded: **0.25**
